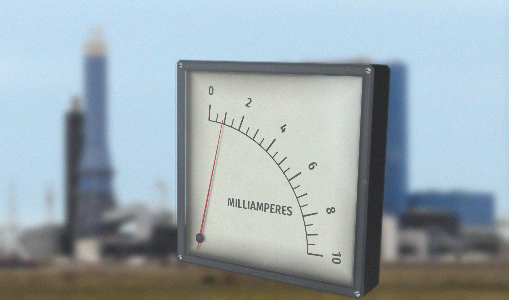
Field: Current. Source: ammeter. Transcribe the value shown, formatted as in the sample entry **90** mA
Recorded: **1** mA
